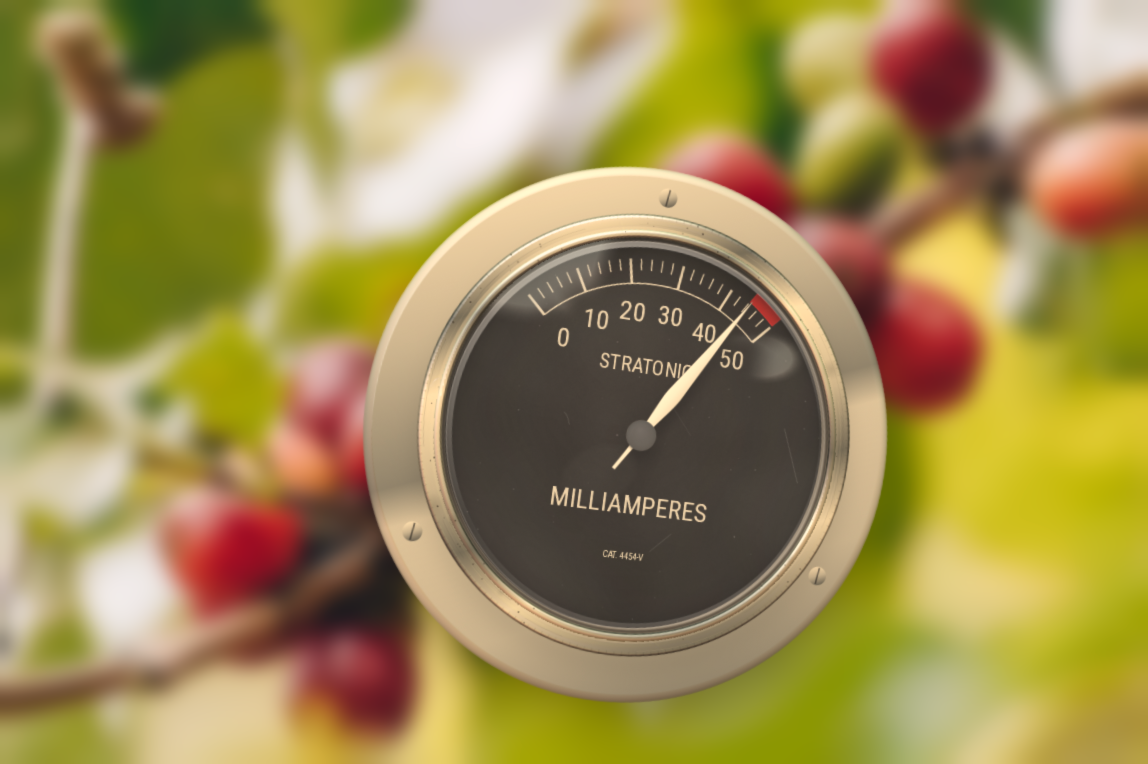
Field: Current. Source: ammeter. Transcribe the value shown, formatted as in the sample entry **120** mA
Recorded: **44** mA
